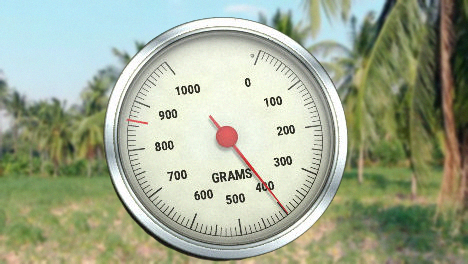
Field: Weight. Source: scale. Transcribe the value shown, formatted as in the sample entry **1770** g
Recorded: **400** g
